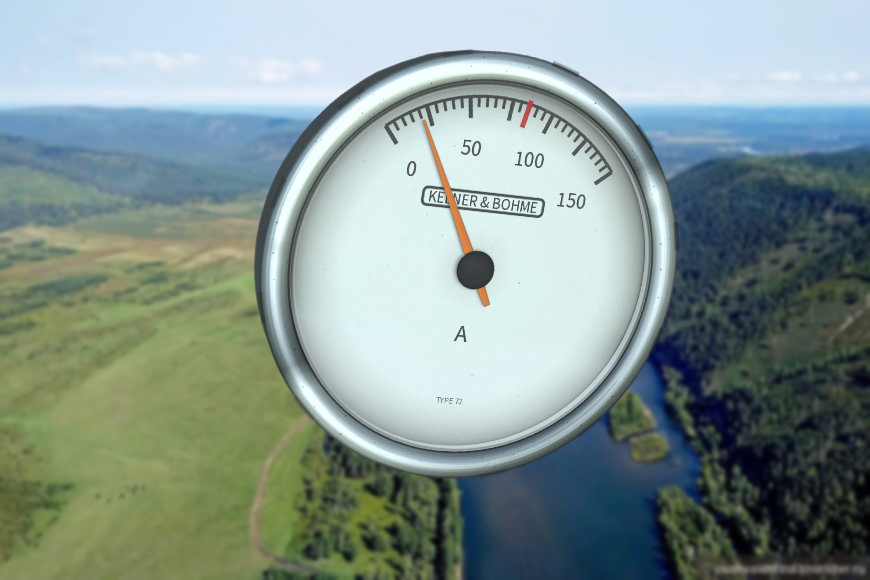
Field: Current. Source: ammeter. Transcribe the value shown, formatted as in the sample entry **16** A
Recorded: **20** A
